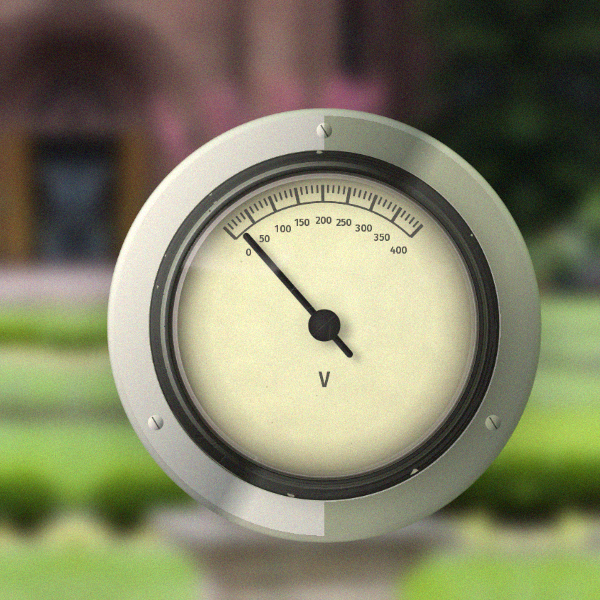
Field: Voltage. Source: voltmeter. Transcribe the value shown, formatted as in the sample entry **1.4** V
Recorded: **20** V
